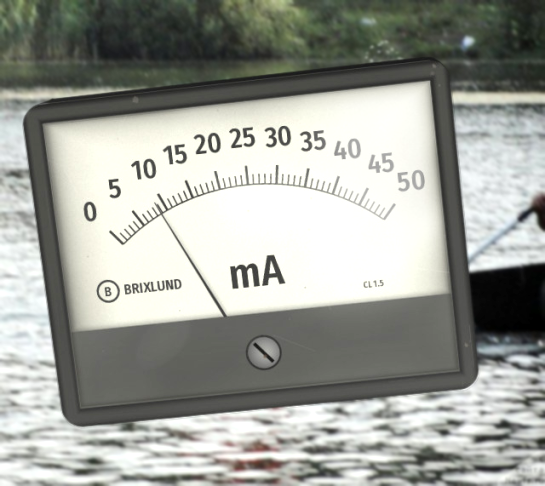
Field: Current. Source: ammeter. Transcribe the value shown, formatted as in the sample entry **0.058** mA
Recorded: **9** mA
